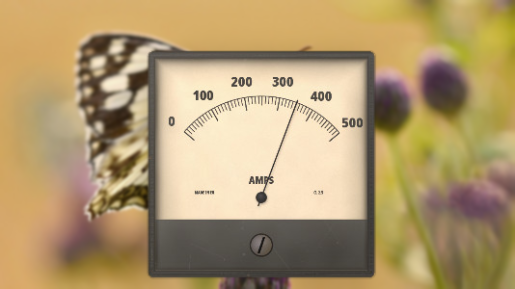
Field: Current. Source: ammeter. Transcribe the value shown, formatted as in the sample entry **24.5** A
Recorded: **350** A
